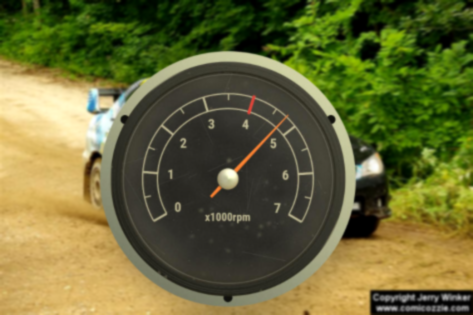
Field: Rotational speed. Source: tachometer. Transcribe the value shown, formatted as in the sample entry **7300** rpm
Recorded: **4750** rpm
